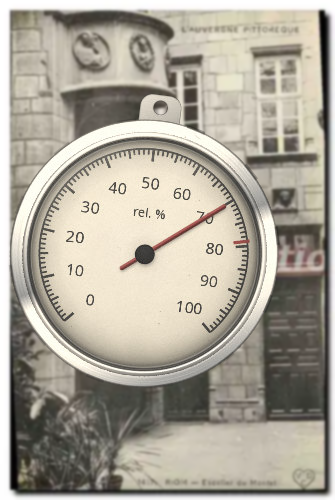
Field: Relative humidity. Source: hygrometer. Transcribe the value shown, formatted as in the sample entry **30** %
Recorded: **70** %
